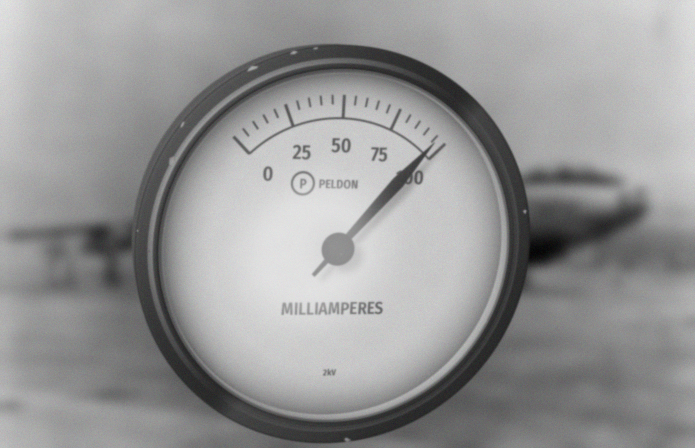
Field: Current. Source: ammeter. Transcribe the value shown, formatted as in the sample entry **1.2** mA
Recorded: **95** mA
